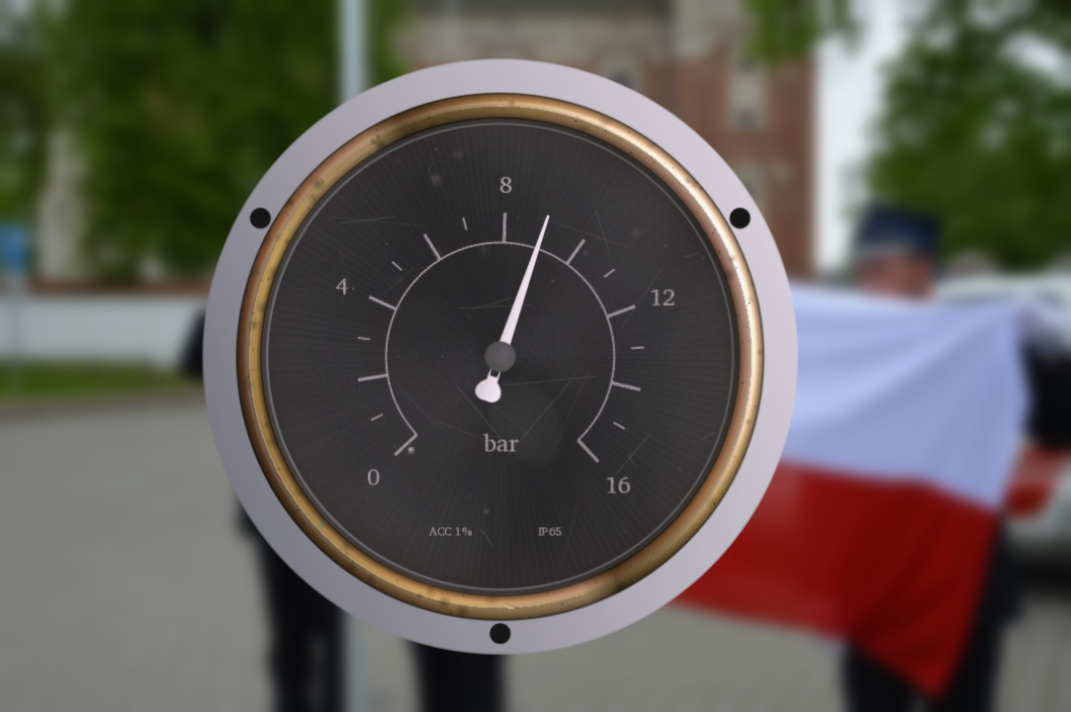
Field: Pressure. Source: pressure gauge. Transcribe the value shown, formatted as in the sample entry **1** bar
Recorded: **9** bar
